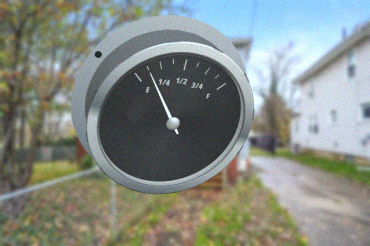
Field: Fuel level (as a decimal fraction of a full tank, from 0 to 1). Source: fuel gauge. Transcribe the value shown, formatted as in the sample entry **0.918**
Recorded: **0.125**
